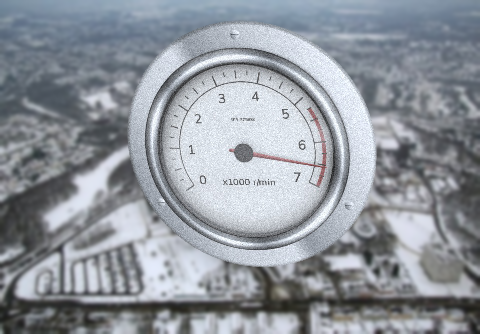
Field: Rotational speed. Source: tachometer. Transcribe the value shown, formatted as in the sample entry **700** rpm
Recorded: **6500** rpm
